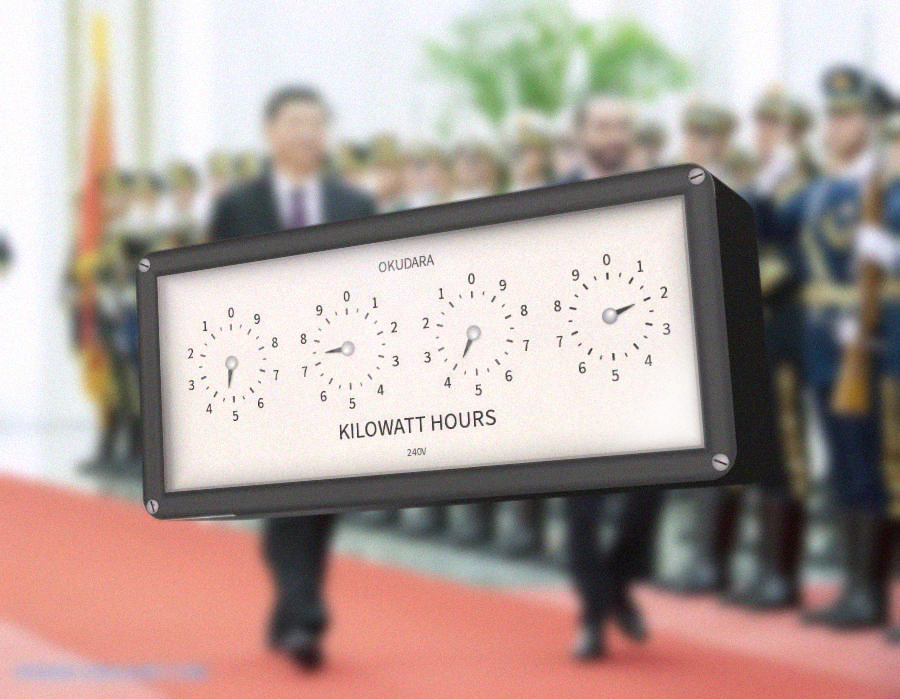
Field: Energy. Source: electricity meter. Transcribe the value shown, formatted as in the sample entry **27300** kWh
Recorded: **4742** kWh
